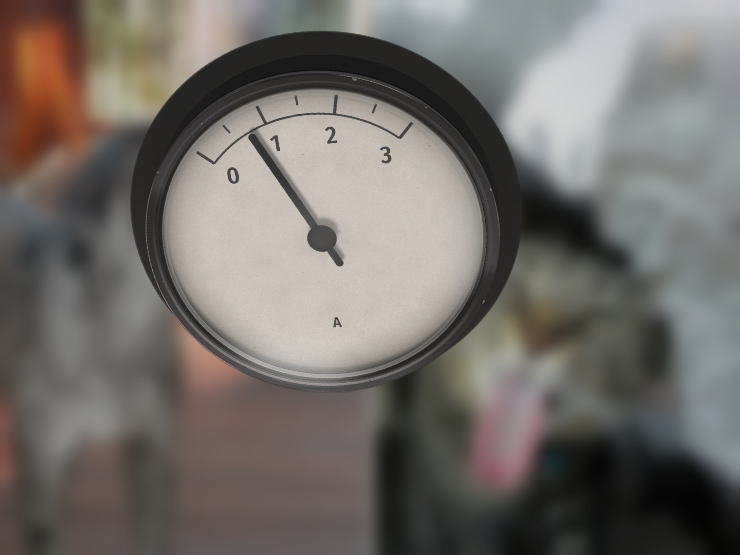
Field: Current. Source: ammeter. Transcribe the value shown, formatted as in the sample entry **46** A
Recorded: **0.75** A
